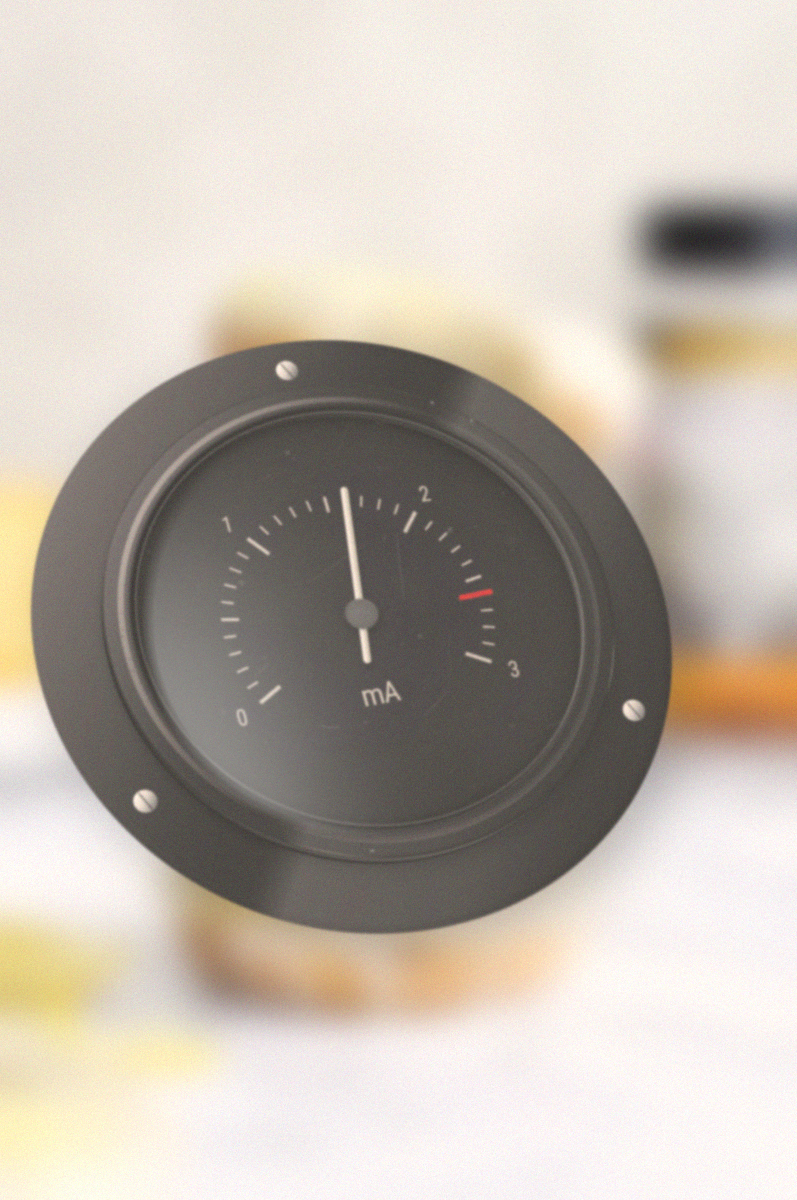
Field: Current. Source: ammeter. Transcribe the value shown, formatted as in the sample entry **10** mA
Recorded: **1.6** mA
